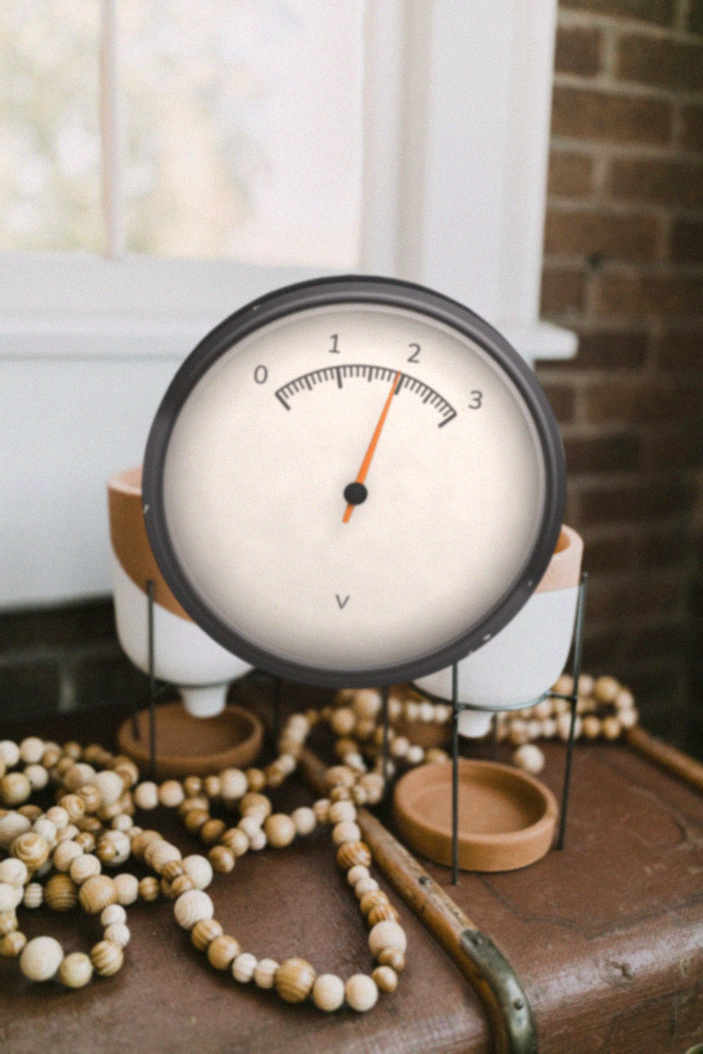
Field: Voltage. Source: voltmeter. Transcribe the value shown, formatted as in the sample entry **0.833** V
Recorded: **1.9** V
